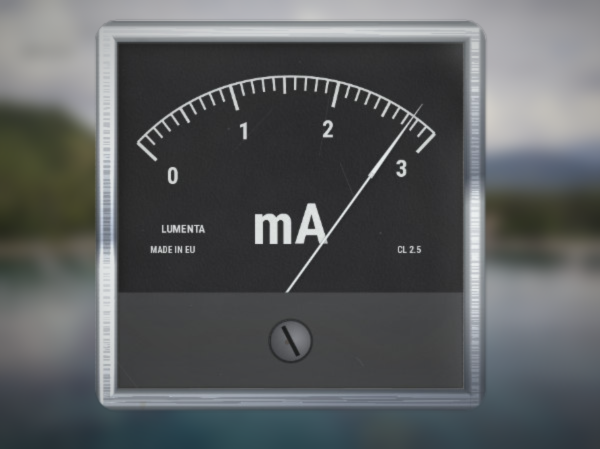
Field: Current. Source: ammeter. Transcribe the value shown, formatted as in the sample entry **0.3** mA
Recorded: **2.75** mA
